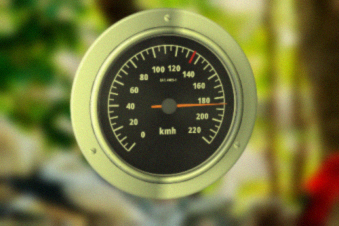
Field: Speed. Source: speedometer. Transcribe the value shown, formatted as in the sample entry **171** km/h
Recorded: **185** km/h
